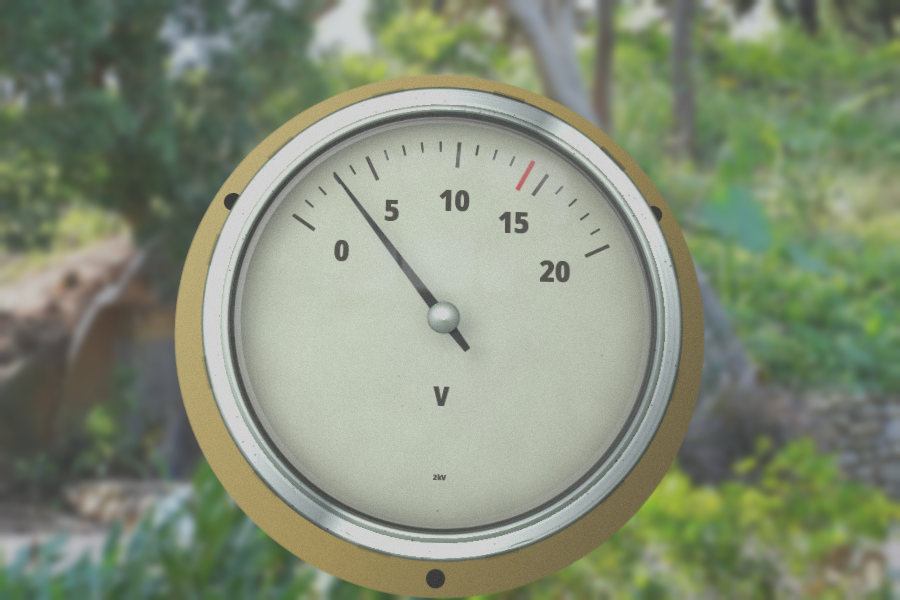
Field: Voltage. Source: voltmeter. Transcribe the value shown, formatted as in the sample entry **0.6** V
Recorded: **3** V
